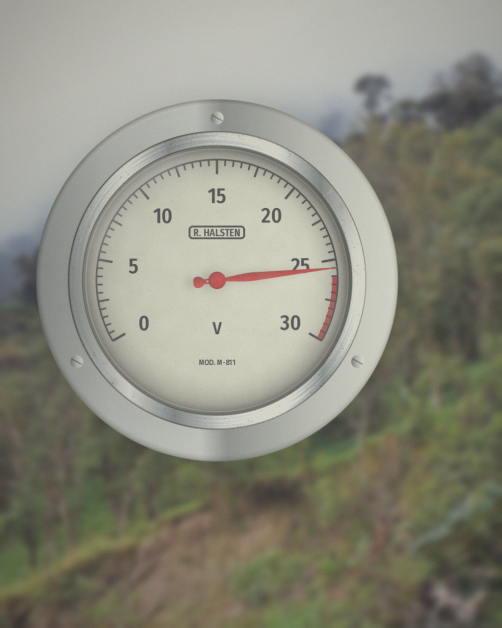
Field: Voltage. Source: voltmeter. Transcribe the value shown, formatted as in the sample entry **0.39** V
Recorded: **25.5** V
